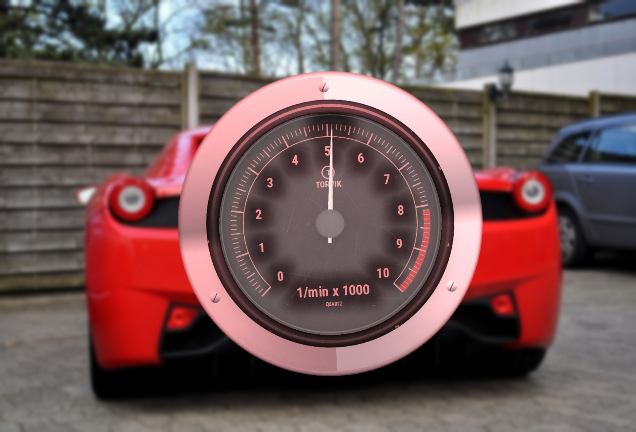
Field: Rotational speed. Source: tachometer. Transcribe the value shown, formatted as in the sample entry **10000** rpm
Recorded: **5100** rpm
